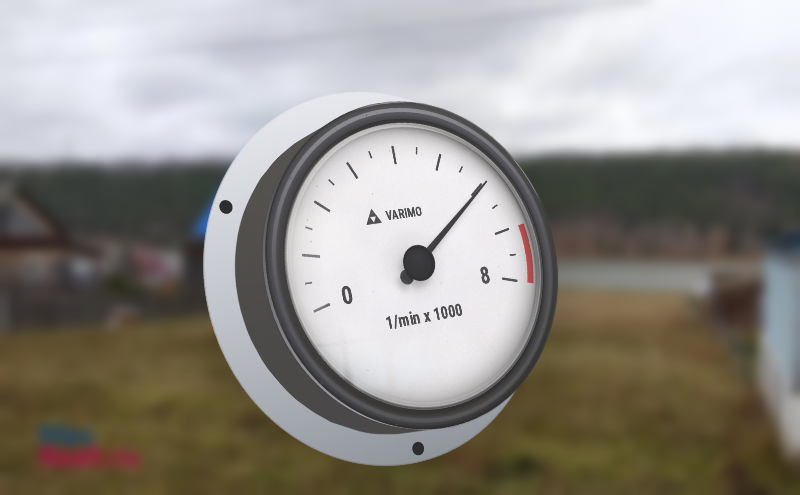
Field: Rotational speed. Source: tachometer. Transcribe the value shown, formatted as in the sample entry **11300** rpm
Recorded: **6000** rpm
